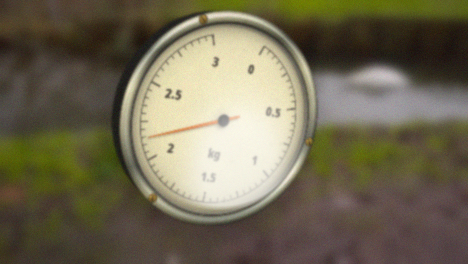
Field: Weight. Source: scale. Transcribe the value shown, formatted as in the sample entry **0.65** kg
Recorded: **2.15** kg
